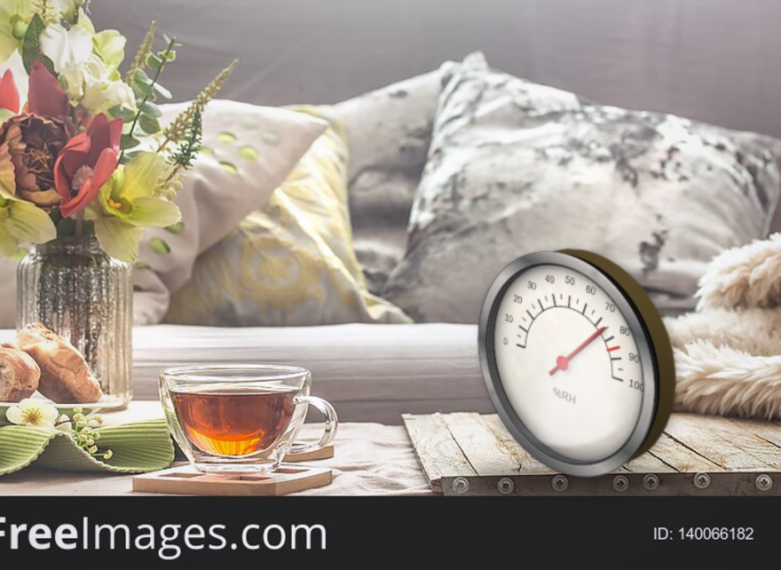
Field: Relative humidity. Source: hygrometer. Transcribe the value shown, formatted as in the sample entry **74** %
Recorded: **75** %
